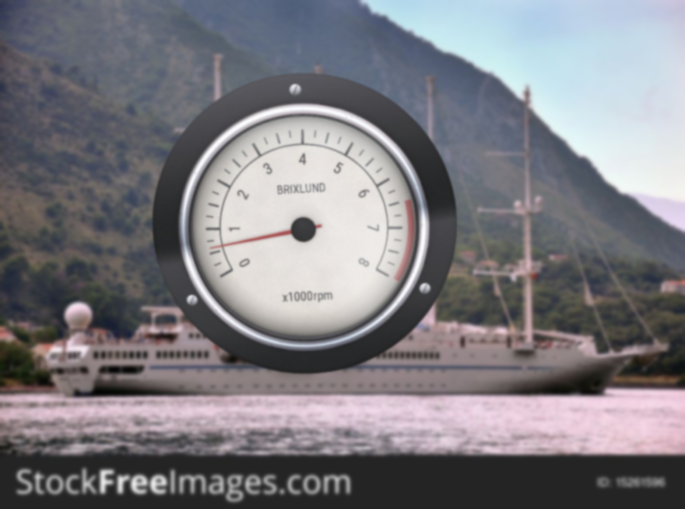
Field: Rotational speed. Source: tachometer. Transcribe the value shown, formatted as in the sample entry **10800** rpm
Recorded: **625** rpm
